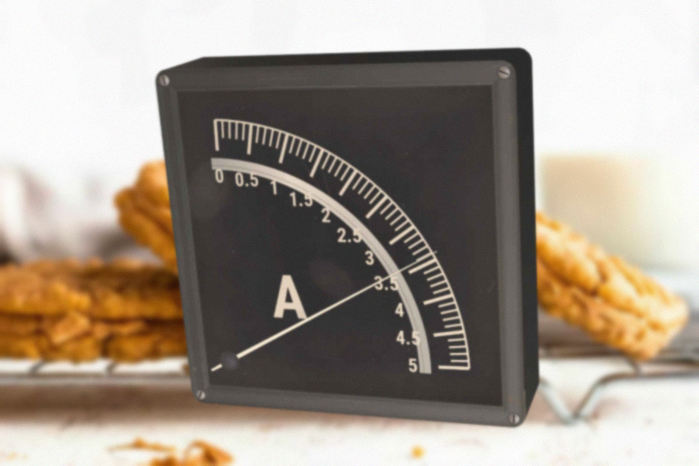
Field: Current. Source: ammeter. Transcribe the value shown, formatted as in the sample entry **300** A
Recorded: **3.4** A
